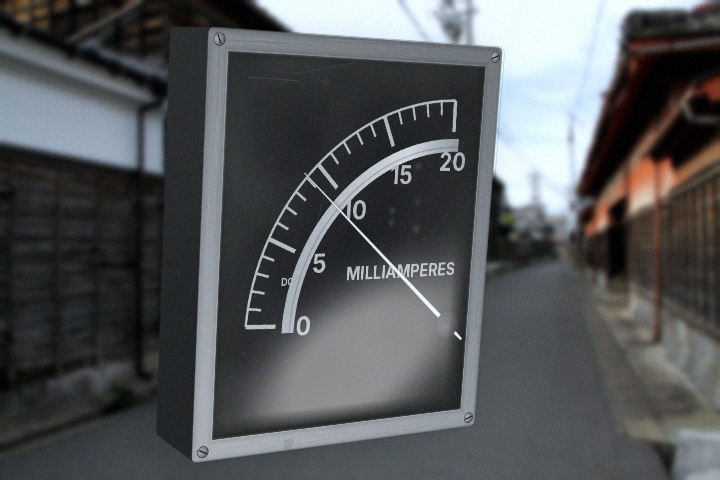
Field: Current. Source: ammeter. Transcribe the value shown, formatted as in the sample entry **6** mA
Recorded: **9** mA
